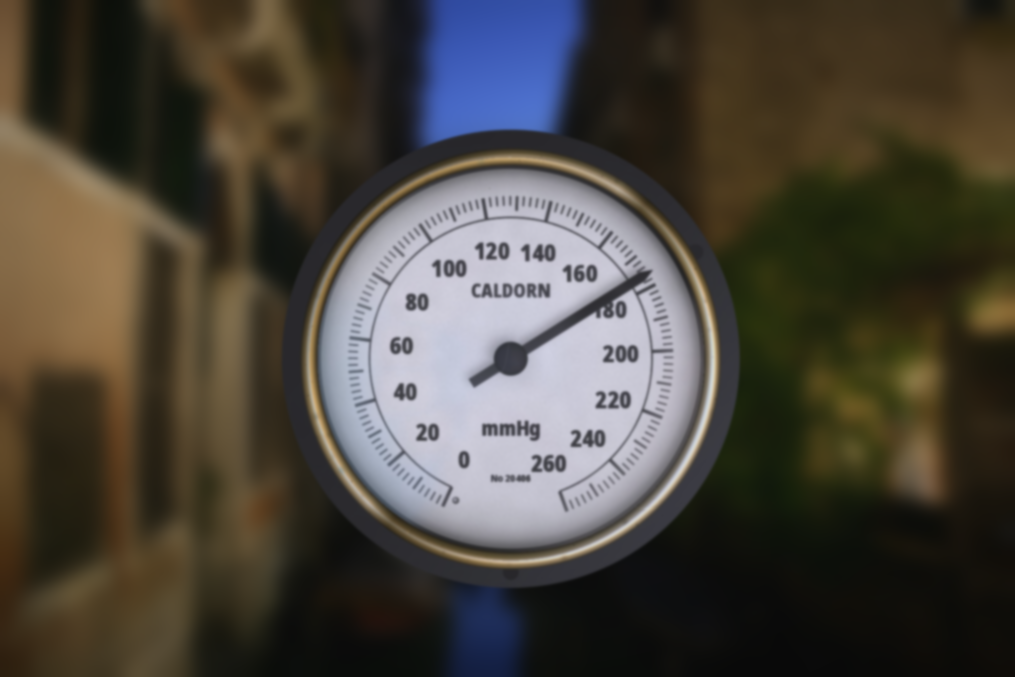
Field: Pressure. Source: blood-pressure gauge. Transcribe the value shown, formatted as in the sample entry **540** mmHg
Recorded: **176** mmHg
